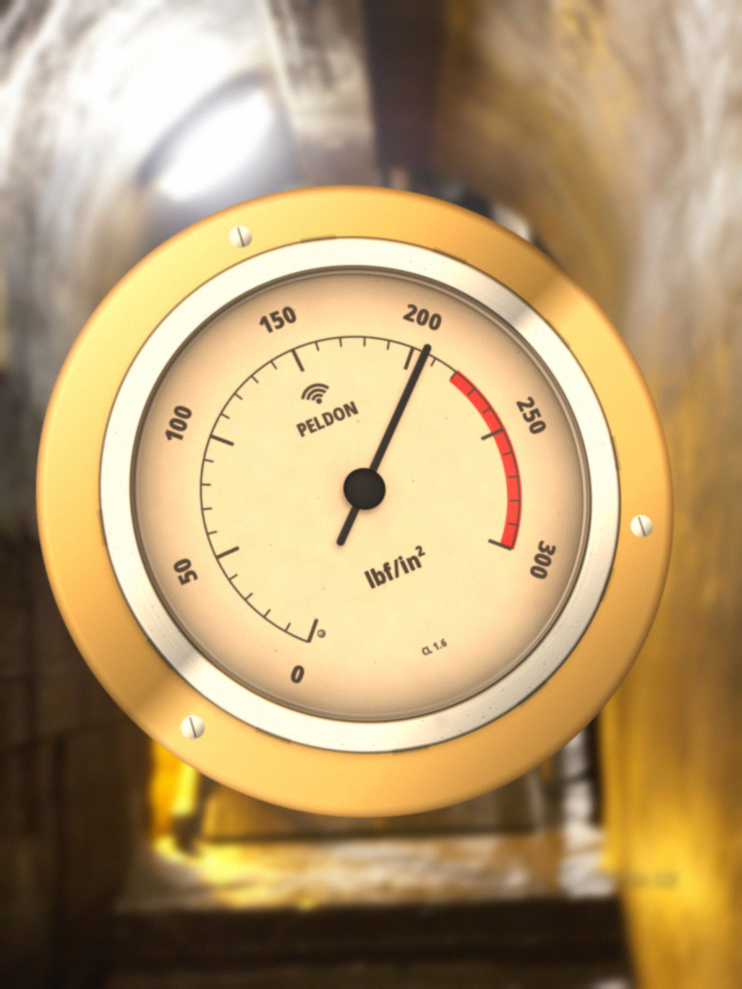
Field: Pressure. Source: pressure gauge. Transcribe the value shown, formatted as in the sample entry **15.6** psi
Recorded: **205** psi
